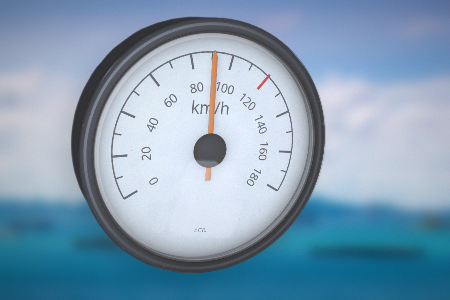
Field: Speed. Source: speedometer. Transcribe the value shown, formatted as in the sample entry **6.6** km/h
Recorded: **90** km/h
